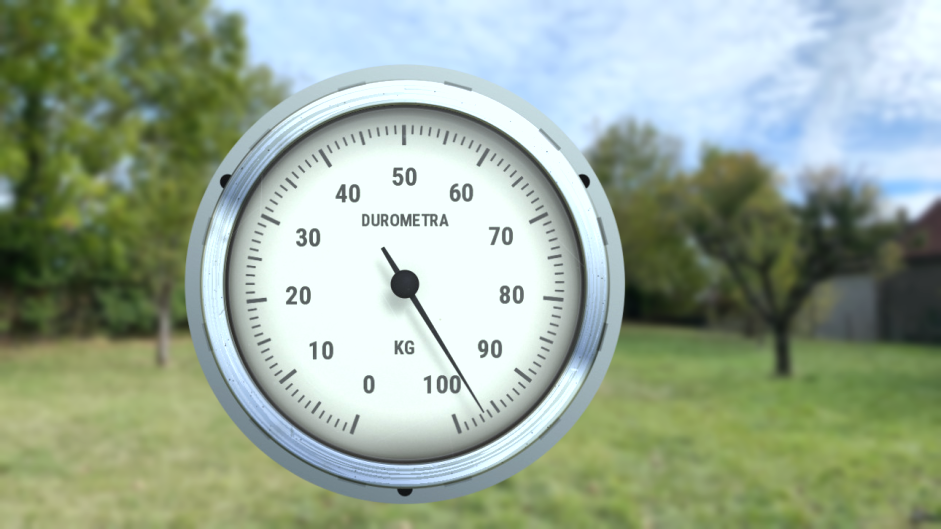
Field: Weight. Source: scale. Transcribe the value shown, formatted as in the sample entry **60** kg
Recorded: **96.5** kg
